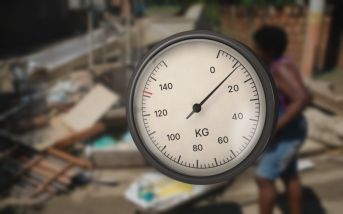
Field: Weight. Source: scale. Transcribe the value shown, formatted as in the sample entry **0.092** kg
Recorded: **12** kg
